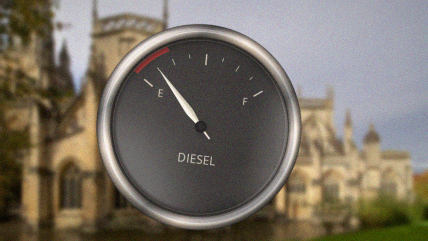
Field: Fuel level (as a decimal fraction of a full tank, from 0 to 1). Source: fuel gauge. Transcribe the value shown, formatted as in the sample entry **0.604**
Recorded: **0.125**
